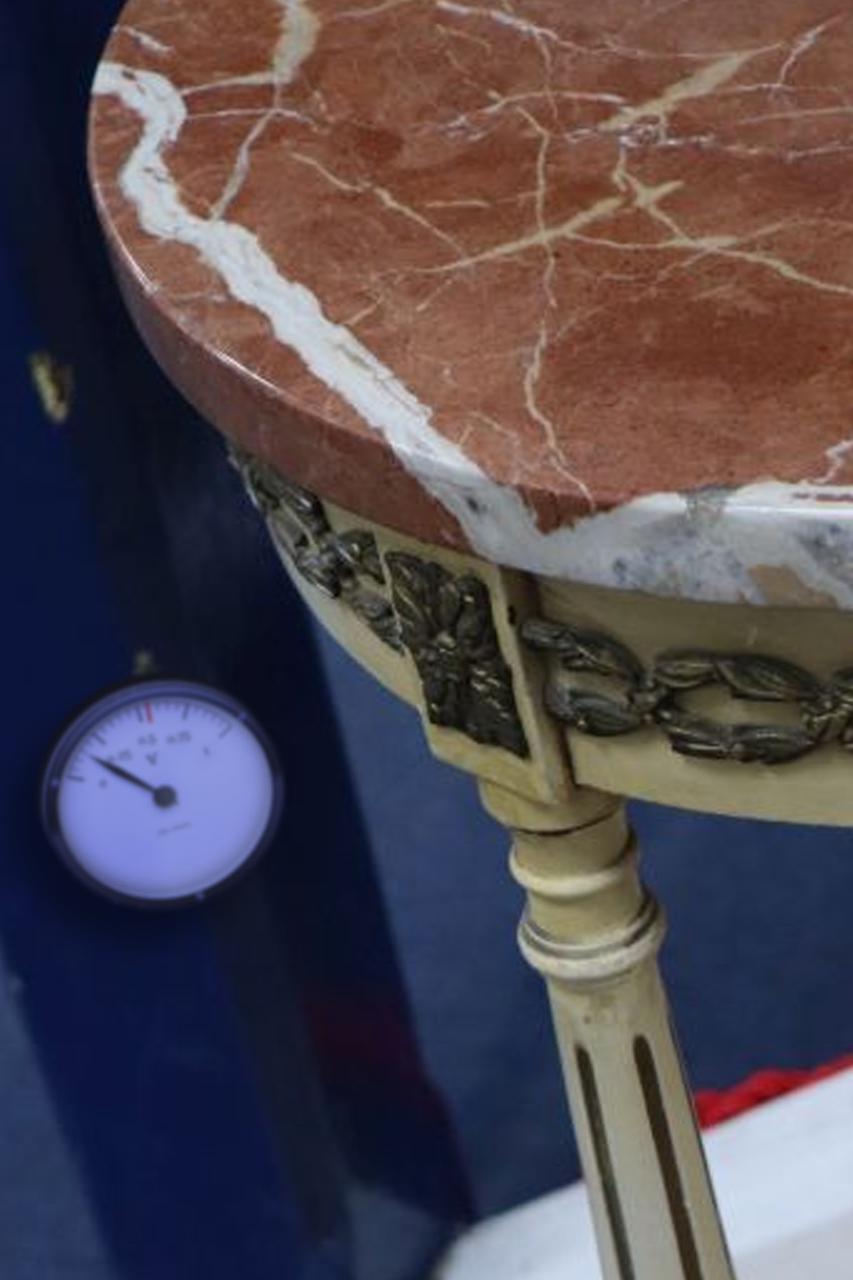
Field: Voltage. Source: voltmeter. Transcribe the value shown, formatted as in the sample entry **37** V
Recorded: **0.15** V
